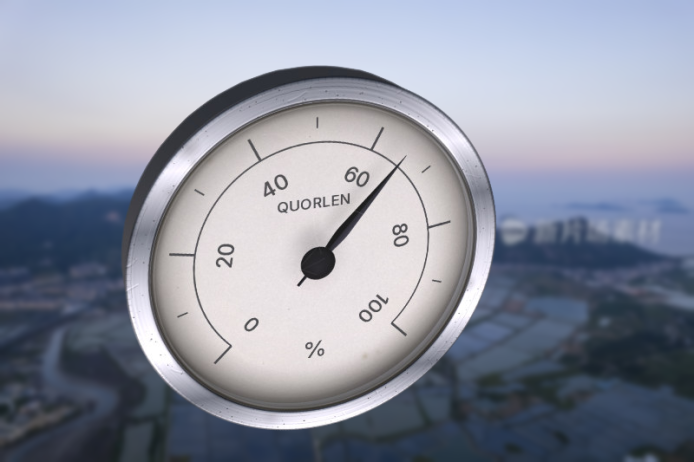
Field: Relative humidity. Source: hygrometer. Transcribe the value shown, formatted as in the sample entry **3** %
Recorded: **65** %
